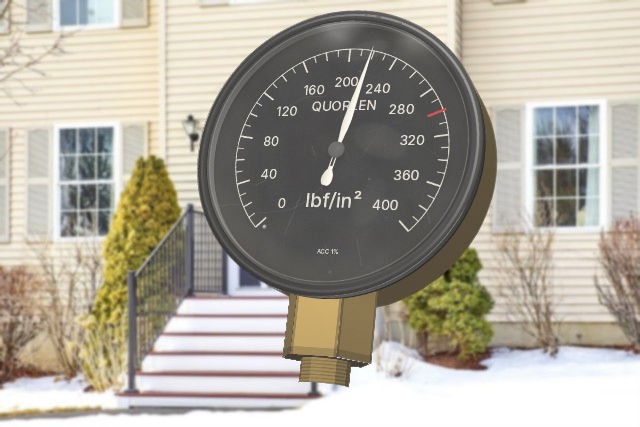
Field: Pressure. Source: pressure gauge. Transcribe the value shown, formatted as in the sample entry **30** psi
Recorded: **220** psi
